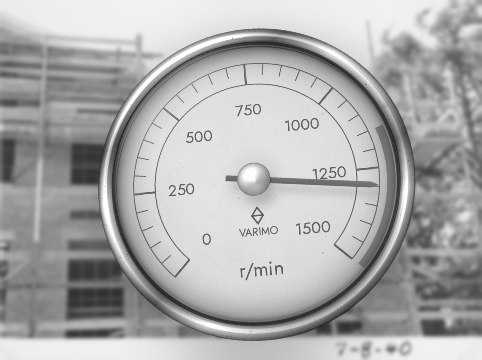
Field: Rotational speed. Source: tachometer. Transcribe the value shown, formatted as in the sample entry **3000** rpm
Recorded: **1300** rpm
